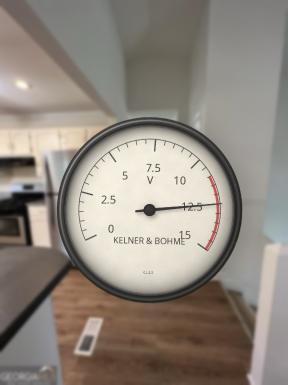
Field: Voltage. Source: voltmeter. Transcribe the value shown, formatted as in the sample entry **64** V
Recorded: **12.5** V
